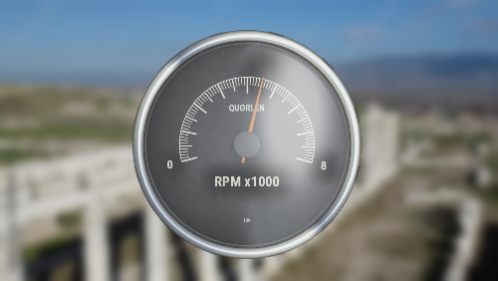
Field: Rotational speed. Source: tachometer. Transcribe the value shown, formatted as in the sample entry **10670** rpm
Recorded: **4500** rpm
